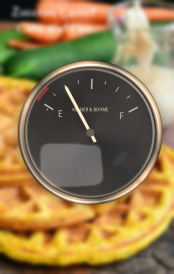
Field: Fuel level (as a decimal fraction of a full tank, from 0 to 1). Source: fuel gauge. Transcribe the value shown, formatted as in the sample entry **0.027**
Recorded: **0.25**
